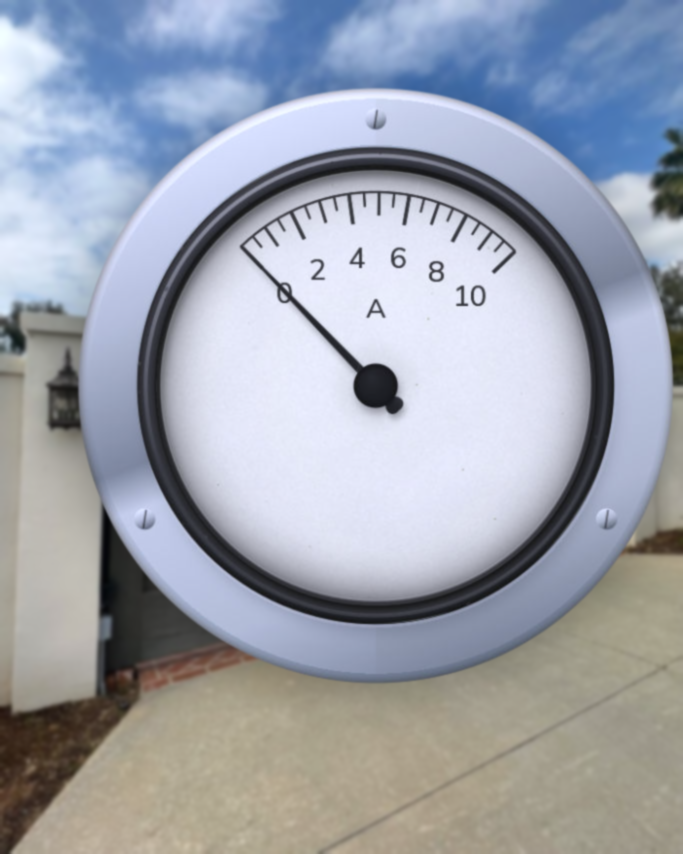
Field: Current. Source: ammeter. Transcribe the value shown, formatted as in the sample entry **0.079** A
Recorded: **0** A
